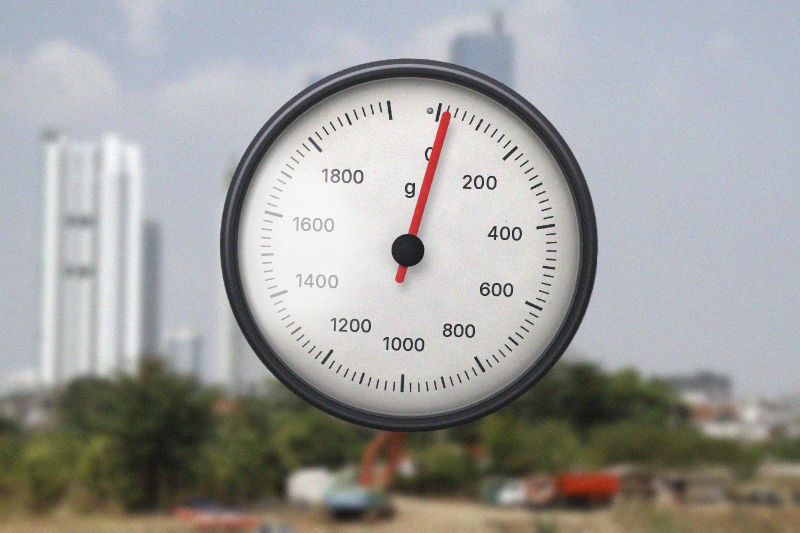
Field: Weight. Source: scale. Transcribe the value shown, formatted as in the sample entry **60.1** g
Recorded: **20** g
